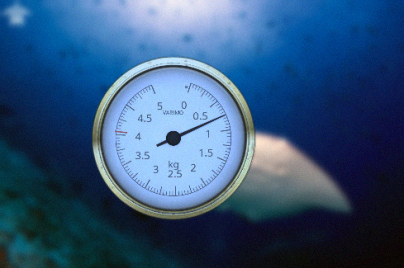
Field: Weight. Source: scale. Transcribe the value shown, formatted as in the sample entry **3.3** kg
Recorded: **0.75** kg
